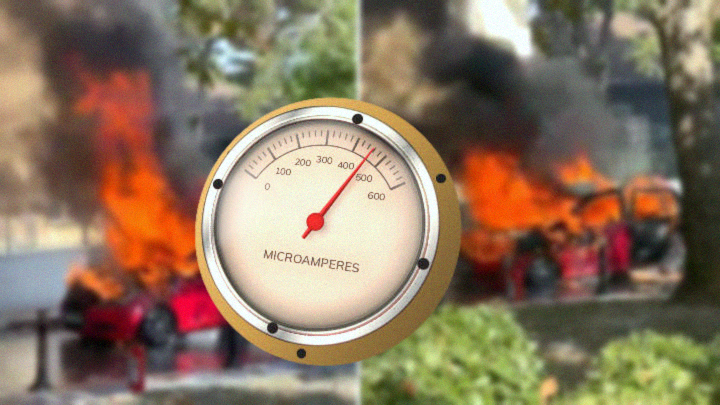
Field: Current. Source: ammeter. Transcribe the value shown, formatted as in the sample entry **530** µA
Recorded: **460** µA
